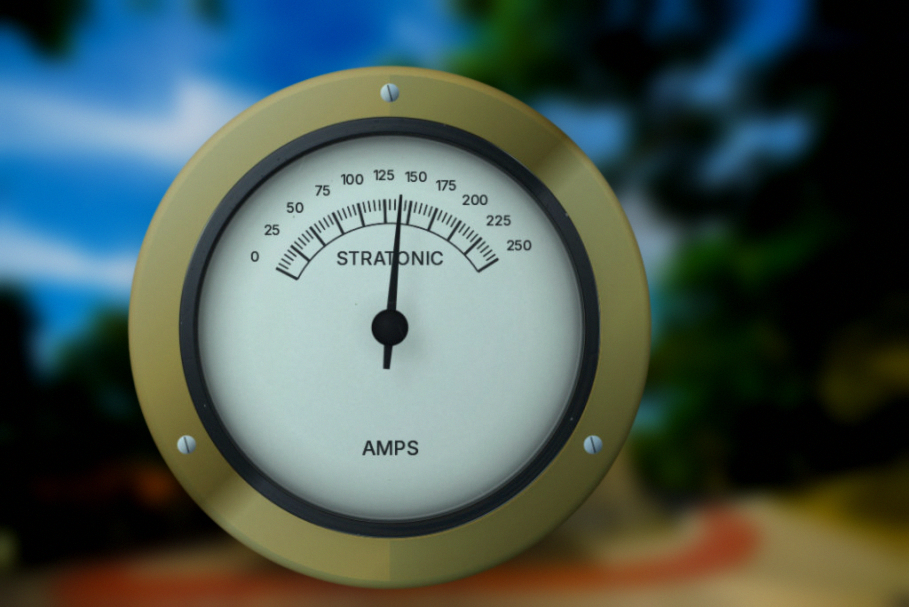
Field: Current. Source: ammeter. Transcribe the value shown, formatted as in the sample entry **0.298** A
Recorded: **140** A
